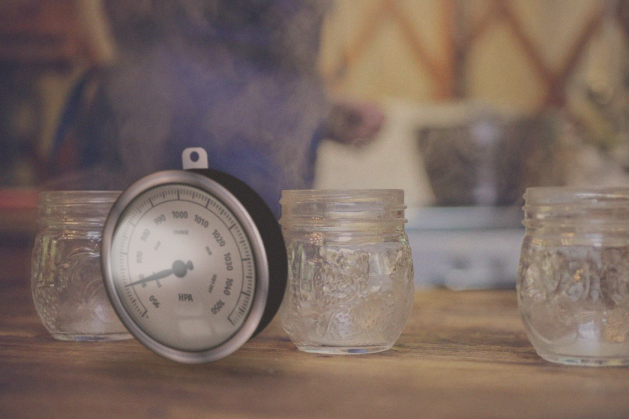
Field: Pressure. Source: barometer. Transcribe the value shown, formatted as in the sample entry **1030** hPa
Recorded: **960** hPa
